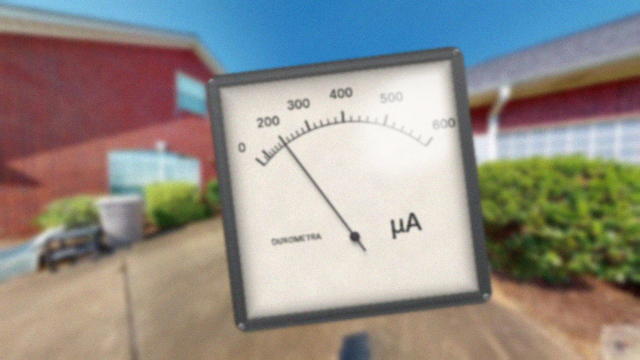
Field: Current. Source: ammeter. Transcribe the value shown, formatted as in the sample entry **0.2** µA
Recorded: **200** µA
